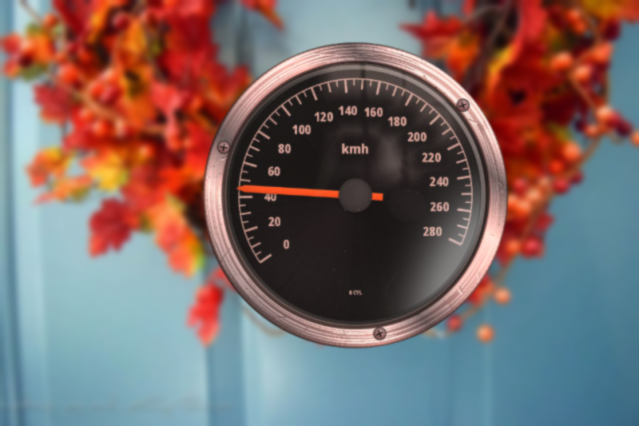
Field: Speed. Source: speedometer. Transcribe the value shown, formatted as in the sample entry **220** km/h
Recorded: **45** km/h
